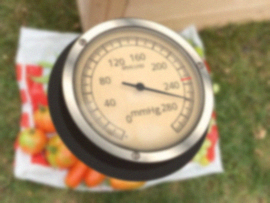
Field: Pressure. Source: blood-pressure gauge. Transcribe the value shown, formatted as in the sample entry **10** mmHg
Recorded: **260** mmHg
